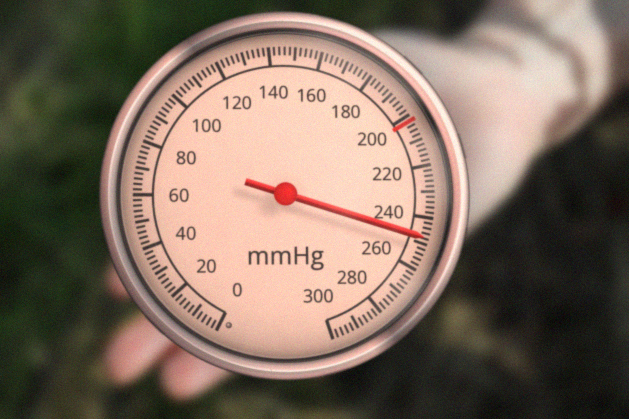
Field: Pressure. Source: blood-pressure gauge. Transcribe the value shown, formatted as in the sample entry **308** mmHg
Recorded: **248** mmHg
